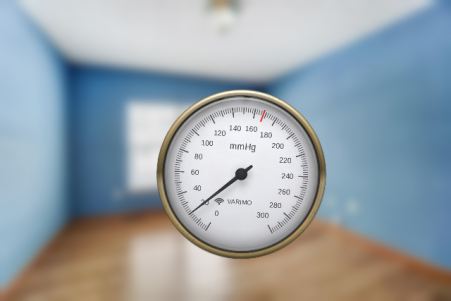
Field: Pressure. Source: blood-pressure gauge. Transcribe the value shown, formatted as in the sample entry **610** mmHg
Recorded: **20** mmHg
